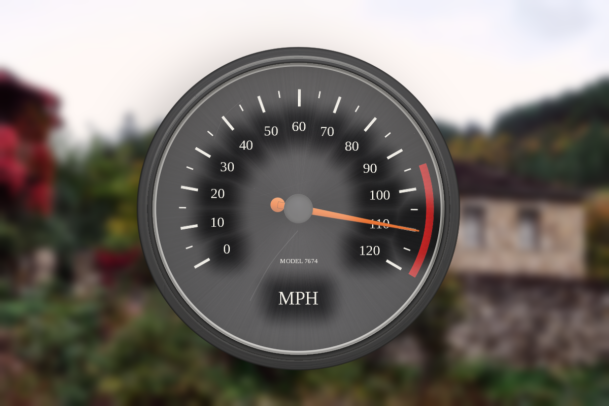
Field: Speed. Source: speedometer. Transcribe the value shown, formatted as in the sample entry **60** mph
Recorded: **110** mph
